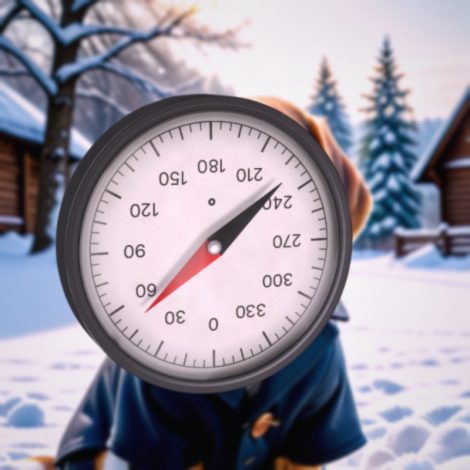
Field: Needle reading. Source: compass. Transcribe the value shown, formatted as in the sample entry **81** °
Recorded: **50** °
